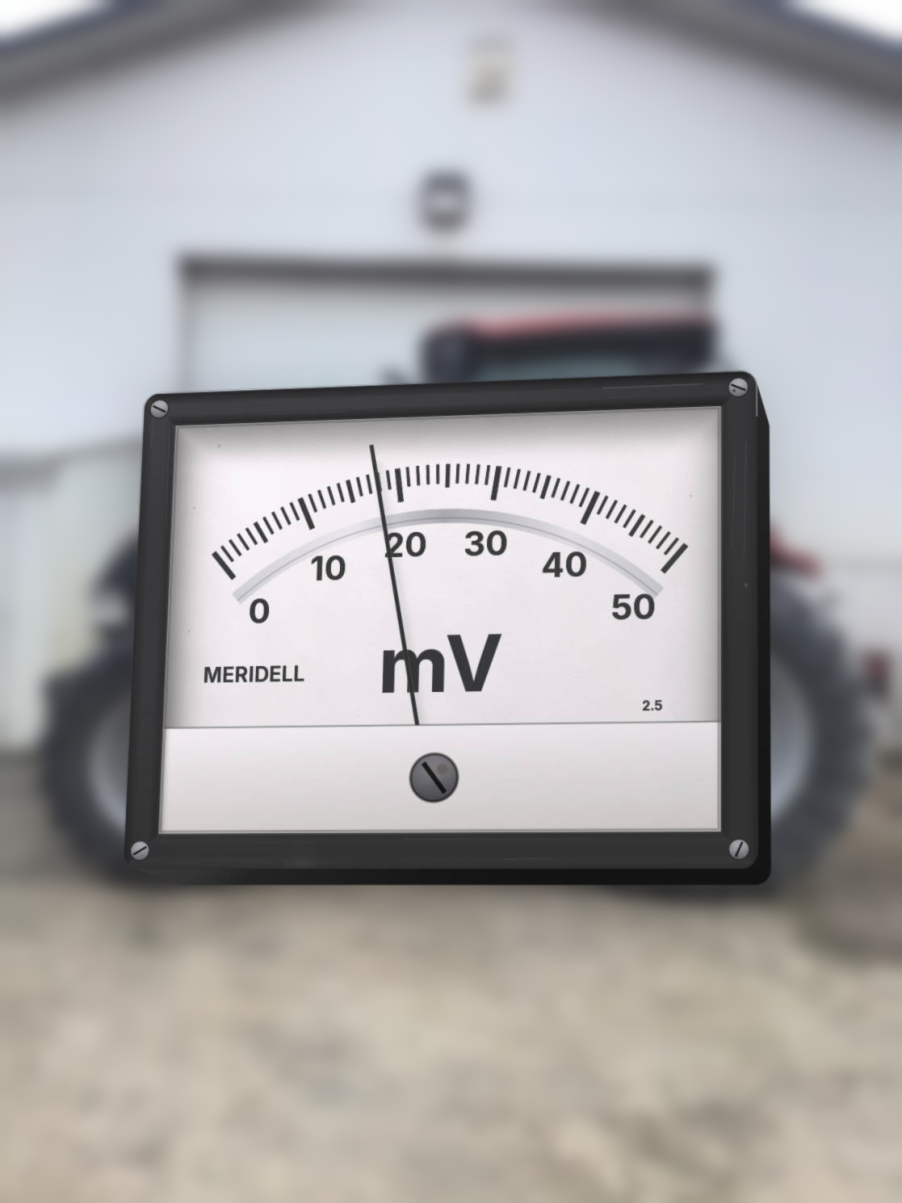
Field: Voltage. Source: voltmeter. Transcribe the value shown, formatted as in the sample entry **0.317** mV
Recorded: **18** mV
